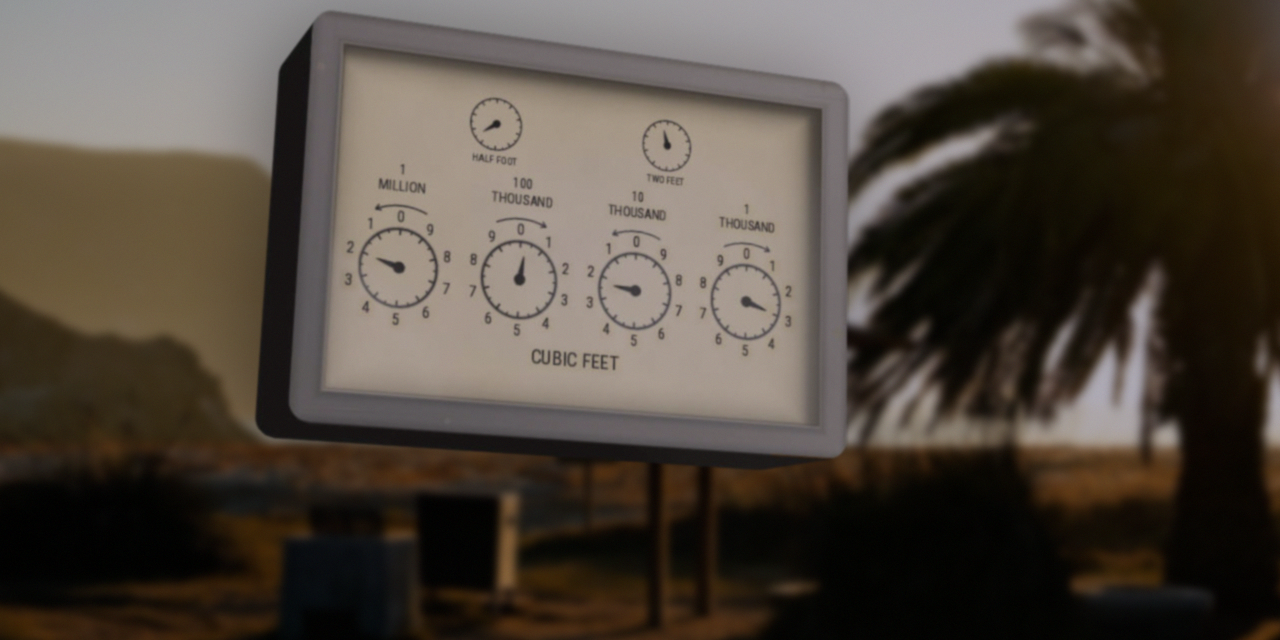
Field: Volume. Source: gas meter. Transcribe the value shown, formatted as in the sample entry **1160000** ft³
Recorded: **202300** ft³
